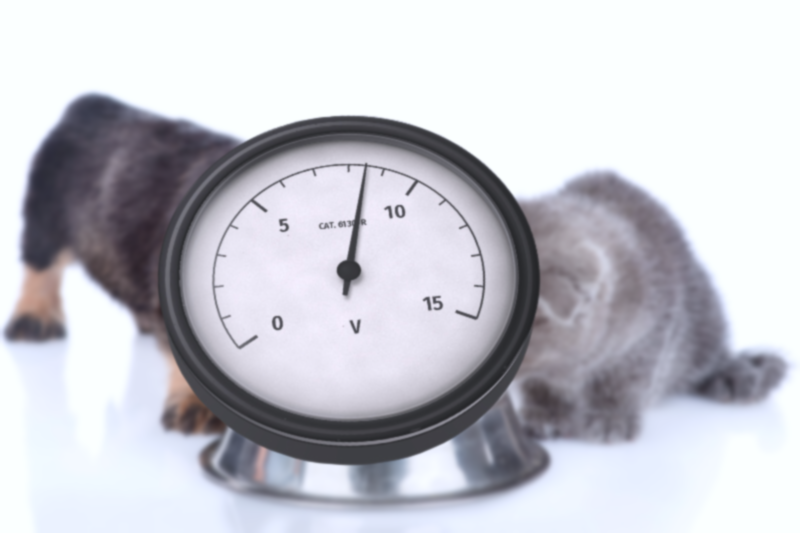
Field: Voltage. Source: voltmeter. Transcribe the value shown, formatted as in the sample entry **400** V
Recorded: **8.5** V
